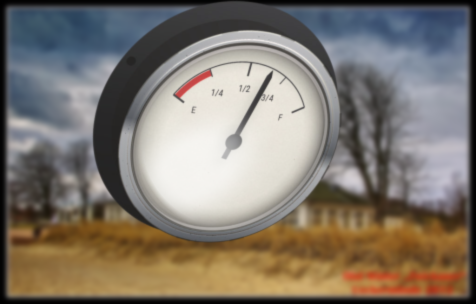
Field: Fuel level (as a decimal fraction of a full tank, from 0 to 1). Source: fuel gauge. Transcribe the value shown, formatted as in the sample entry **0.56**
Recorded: **0.625**
